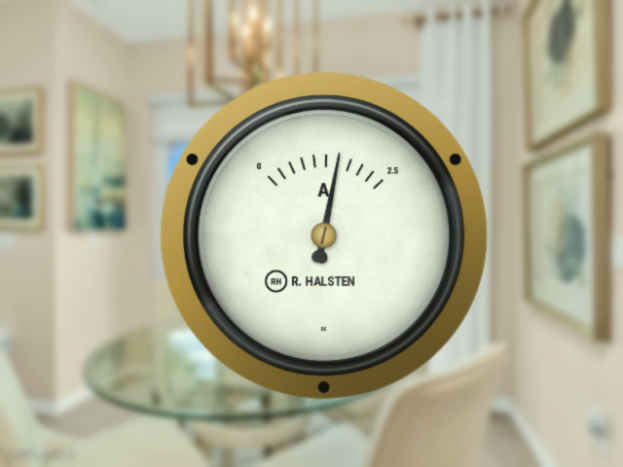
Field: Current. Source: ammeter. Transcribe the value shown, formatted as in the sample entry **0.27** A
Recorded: **1.5** A
